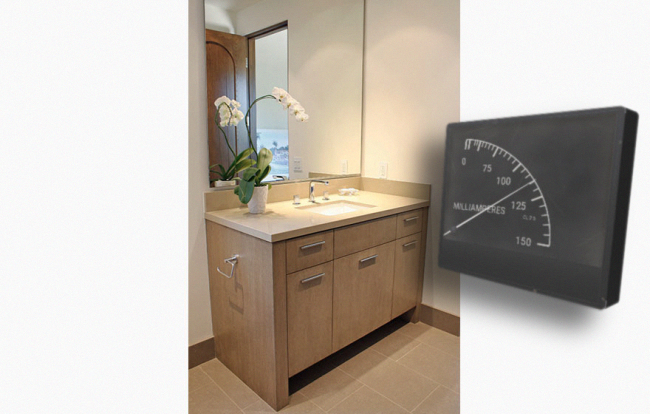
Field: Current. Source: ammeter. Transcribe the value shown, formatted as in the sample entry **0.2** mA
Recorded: **115** mA
